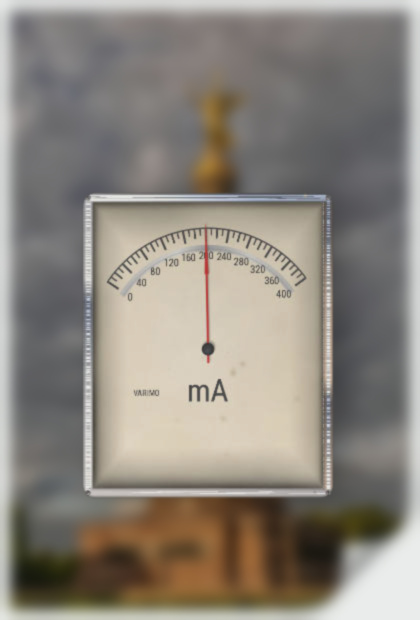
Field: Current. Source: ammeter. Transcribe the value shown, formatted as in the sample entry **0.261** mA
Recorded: **200** mA
